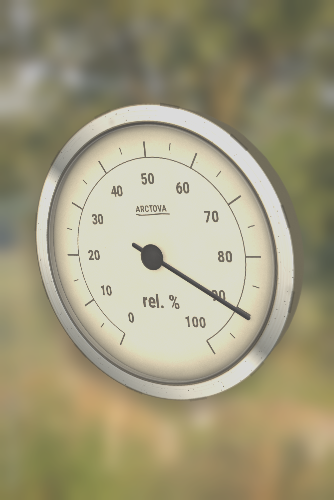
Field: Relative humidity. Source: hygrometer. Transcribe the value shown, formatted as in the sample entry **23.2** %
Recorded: **90** %
